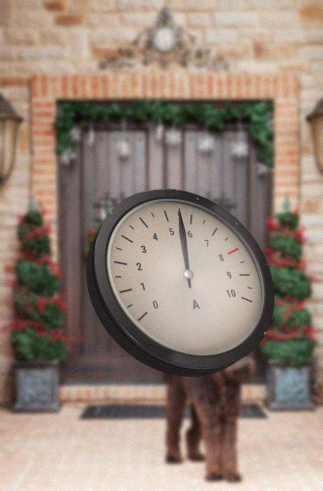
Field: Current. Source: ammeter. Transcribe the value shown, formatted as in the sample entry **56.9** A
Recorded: **5.5** A
